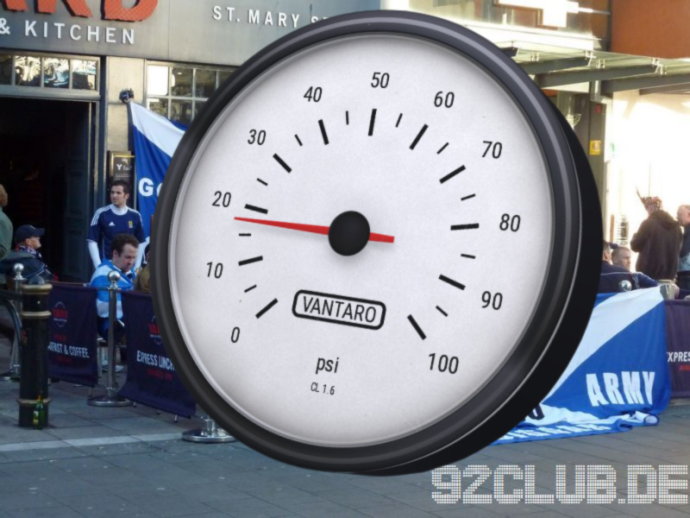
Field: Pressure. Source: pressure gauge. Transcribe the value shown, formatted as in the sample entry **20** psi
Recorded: **17.5** psi
